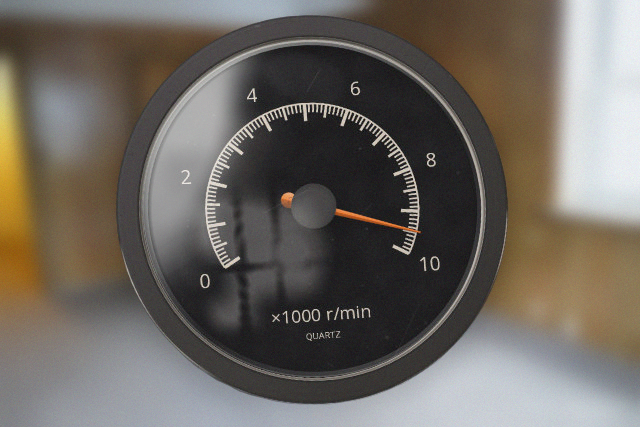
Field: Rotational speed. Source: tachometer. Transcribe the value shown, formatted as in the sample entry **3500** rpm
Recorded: **9500** rpm
